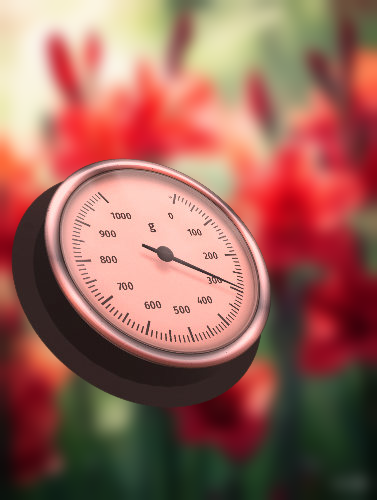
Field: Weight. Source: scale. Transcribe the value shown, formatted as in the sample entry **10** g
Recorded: **300** g
